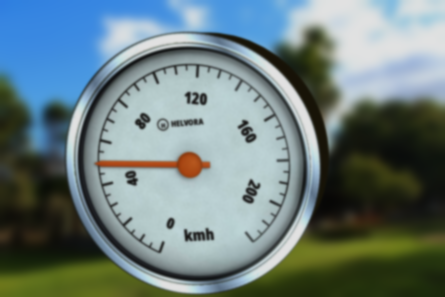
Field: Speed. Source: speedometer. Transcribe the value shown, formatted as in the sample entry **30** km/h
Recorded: **50** km/h
